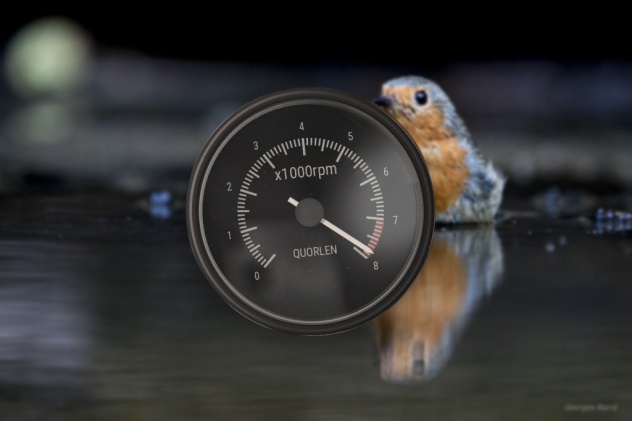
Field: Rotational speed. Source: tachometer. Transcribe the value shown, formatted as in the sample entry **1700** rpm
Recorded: **7800** rpm
